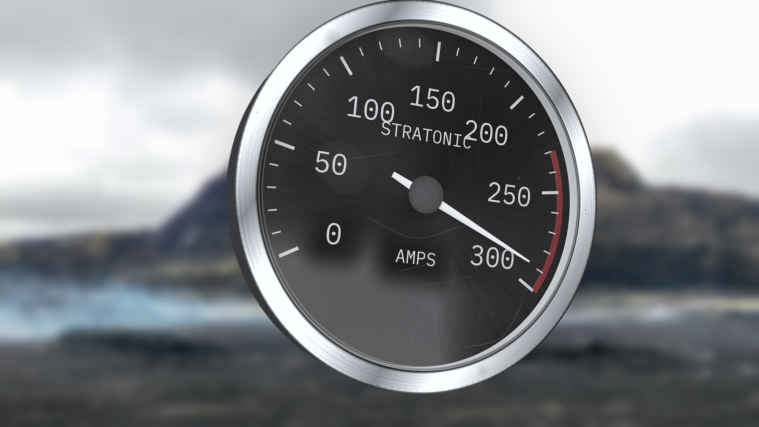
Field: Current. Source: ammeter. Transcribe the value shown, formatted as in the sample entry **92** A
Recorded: **290** A
